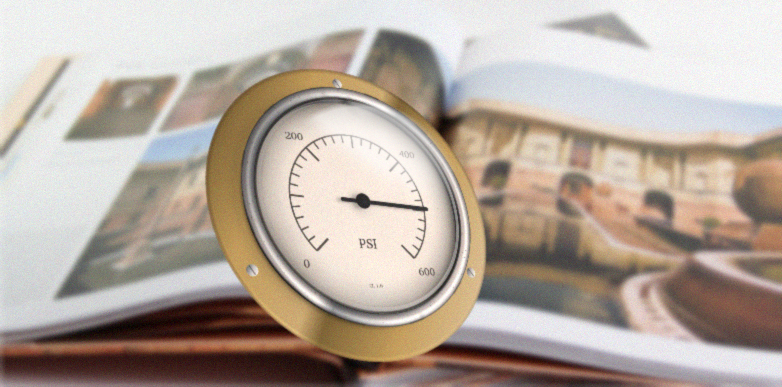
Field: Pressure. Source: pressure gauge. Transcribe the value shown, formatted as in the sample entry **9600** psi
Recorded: **500** psi
